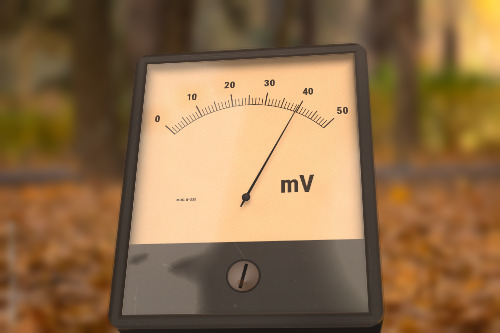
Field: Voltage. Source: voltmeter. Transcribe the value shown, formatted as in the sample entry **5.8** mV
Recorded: **40** mV
